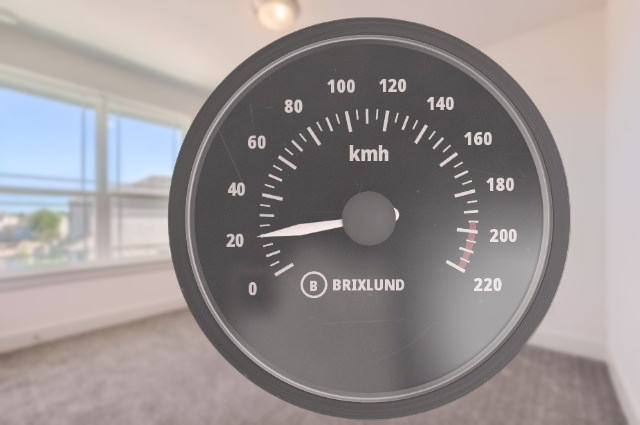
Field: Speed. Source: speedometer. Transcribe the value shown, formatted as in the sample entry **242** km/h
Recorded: **20** km/h
